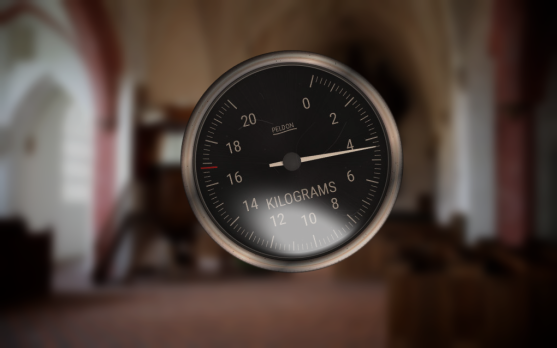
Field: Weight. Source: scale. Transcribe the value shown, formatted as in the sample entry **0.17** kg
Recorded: **4.4** kg
